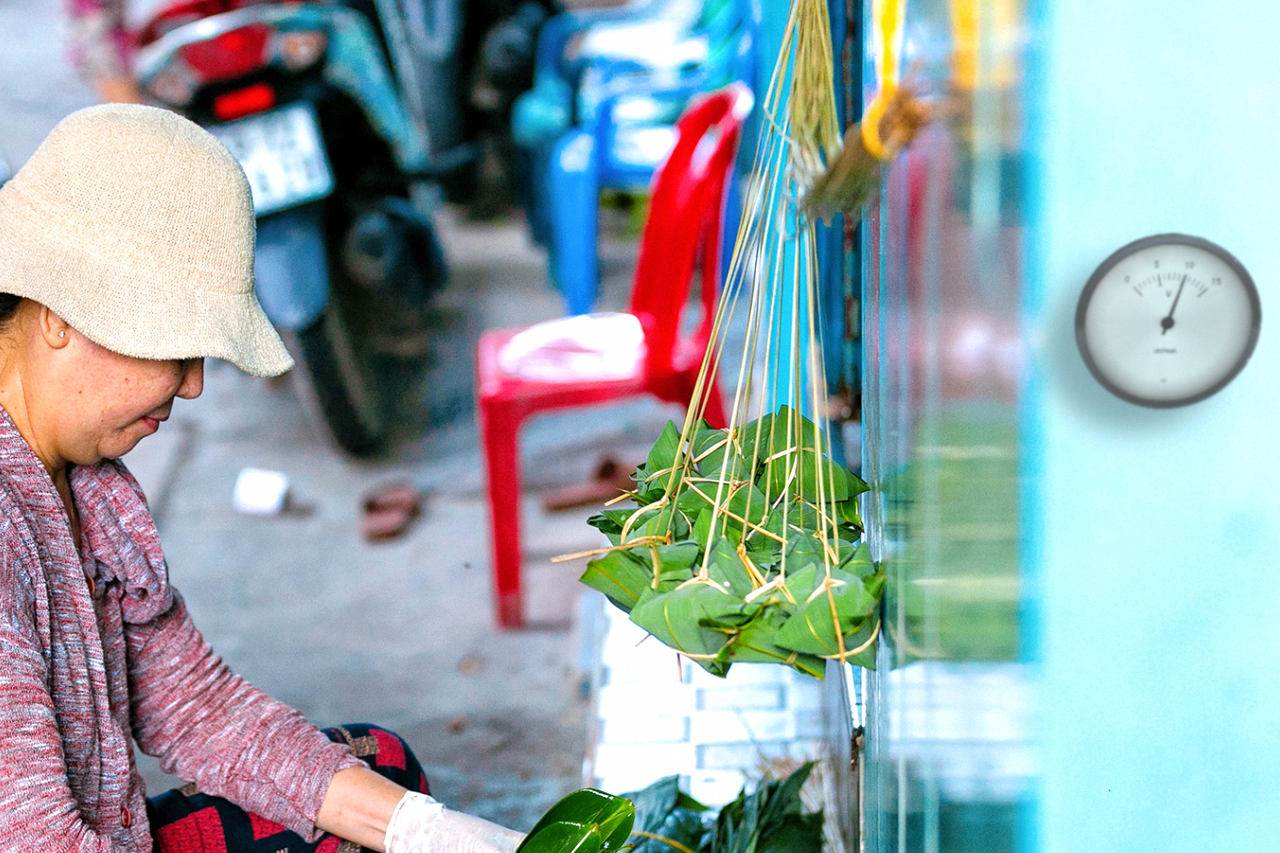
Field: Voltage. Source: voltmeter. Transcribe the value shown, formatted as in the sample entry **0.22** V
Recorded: **10** V
